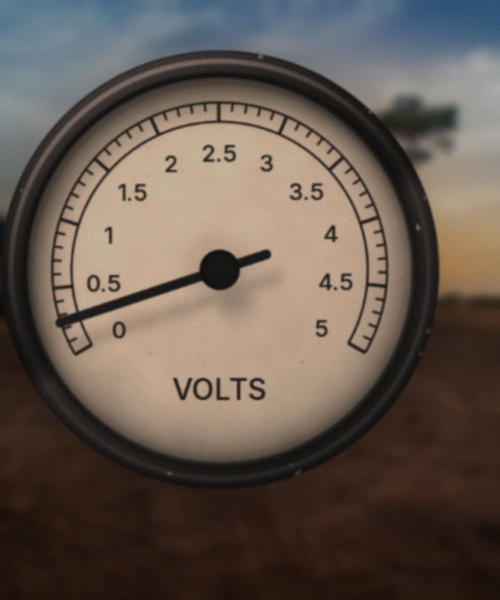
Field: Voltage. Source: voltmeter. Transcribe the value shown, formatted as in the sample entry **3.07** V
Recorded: **0.25** V
